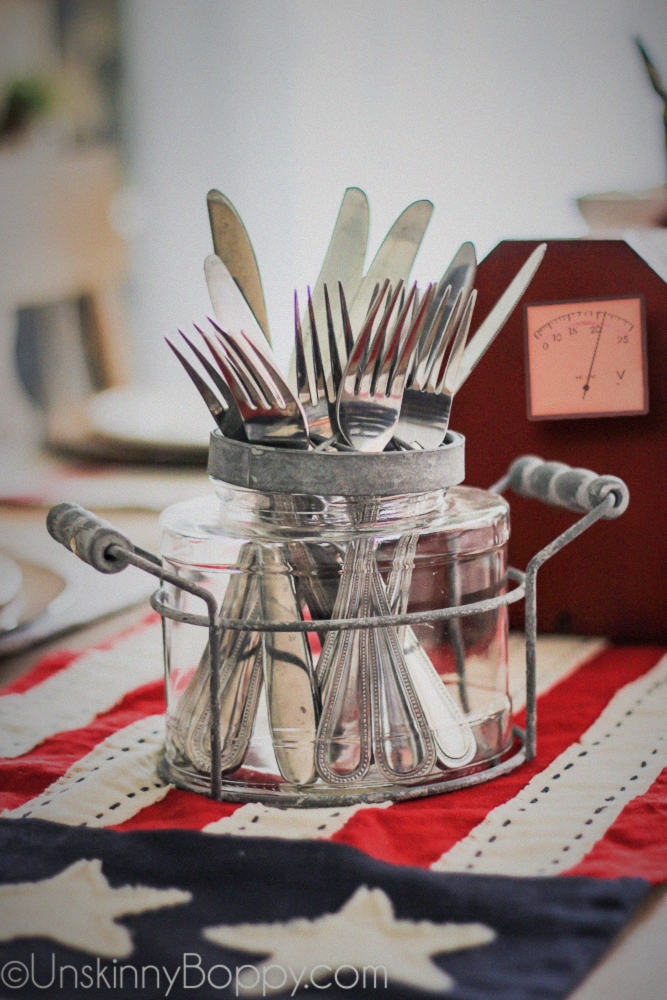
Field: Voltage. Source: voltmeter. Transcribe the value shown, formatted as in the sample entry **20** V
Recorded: **21** V
